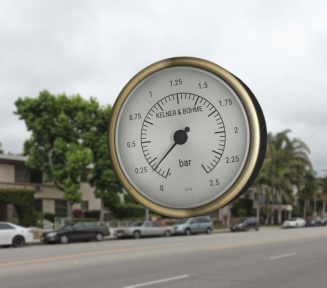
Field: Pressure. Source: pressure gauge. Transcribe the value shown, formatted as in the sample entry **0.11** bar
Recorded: **0.15** bar
